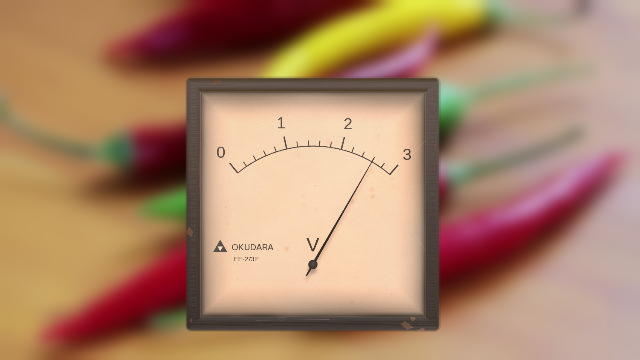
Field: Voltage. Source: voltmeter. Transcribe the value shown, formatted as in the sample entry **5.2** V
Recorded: **2.6** V
